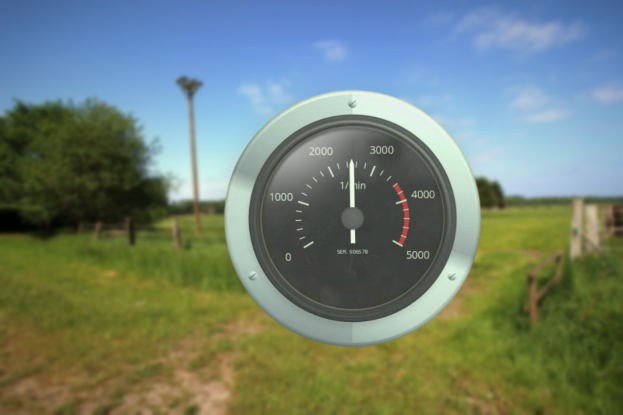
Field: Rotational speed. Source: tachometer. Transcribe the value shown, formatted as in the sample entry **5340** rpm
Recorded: **2500** rpm
